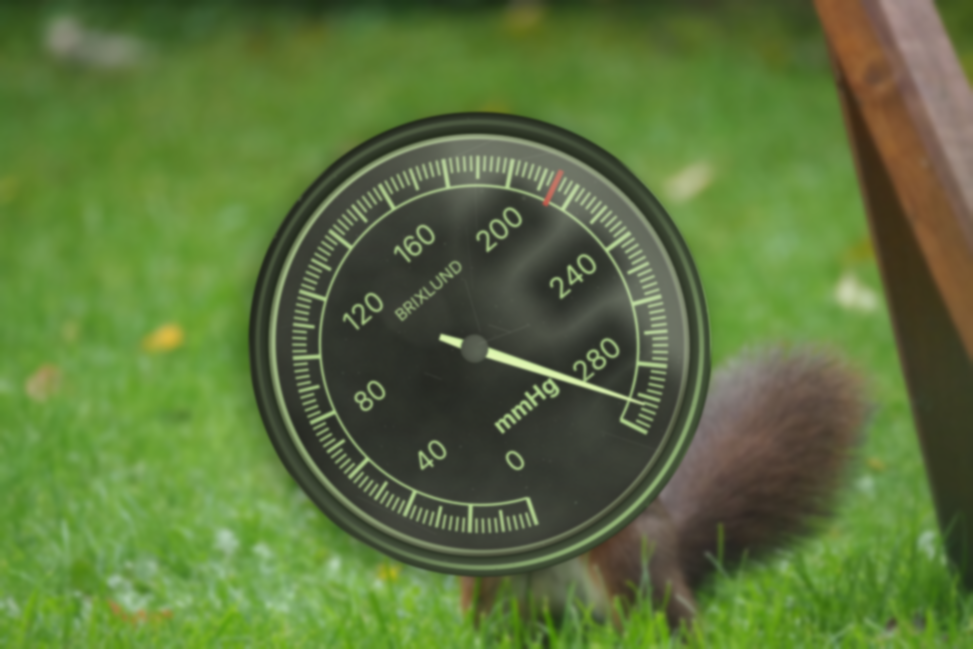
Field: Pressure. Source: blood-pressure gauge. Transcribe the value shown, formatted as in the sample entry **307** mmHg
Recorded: **292** mmHg
